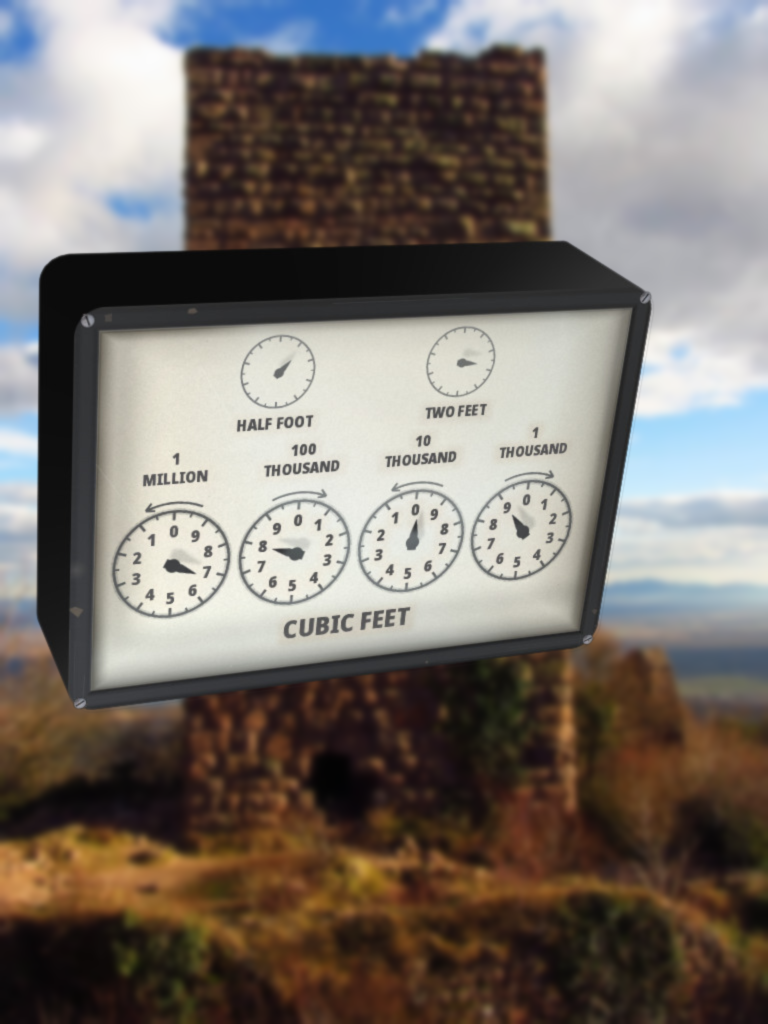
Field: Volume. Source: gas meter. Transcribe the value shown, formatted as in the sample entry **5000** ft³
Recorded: **679900** ft³
